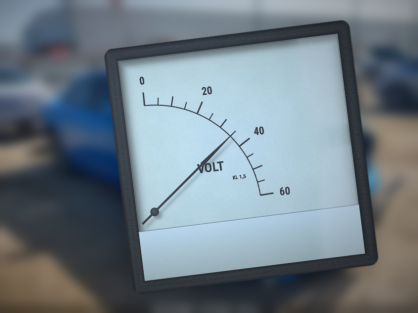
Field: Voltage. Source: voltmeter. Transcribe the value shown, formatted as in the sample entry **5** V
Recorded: **35** V
